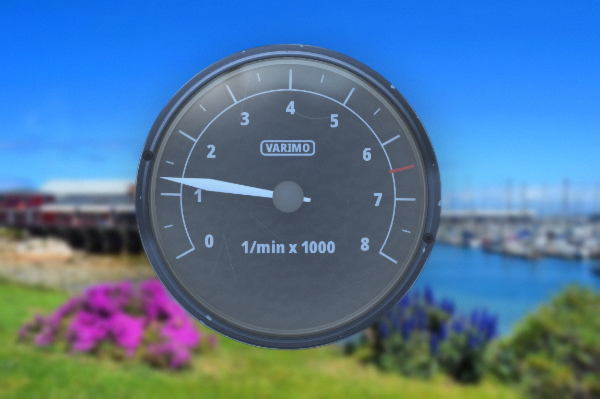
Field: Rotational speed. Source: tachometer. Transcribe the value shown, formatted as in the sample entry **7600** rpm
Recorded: **1250** rpm
